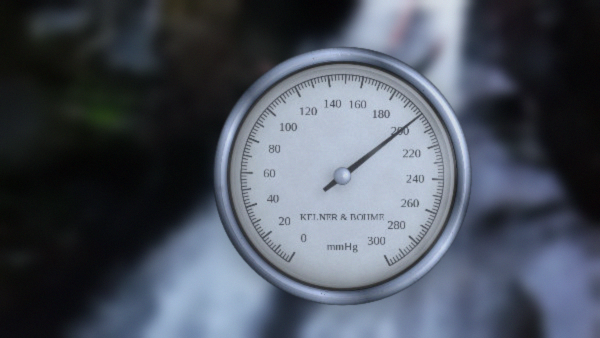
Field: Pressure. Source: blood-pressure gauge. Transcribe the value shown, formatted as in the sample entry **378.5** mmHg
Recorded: **200** mmHg
